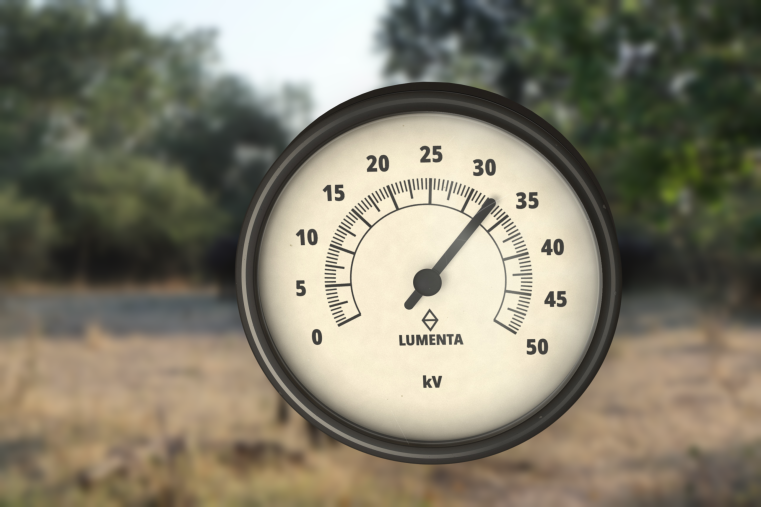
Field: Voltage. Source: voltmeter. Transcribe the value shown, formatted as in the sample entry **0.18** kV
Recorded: **32.5** kV
